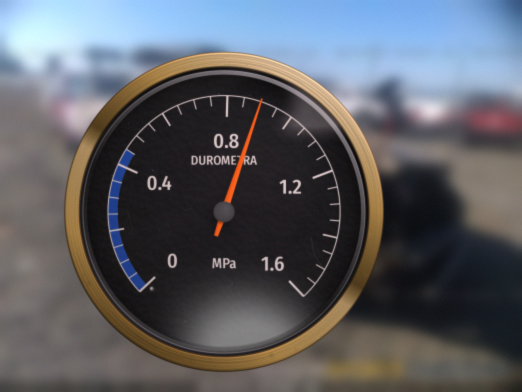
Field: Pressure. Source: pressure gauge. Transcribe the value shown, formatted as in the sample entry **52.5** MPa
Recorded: **0.9** MPa
